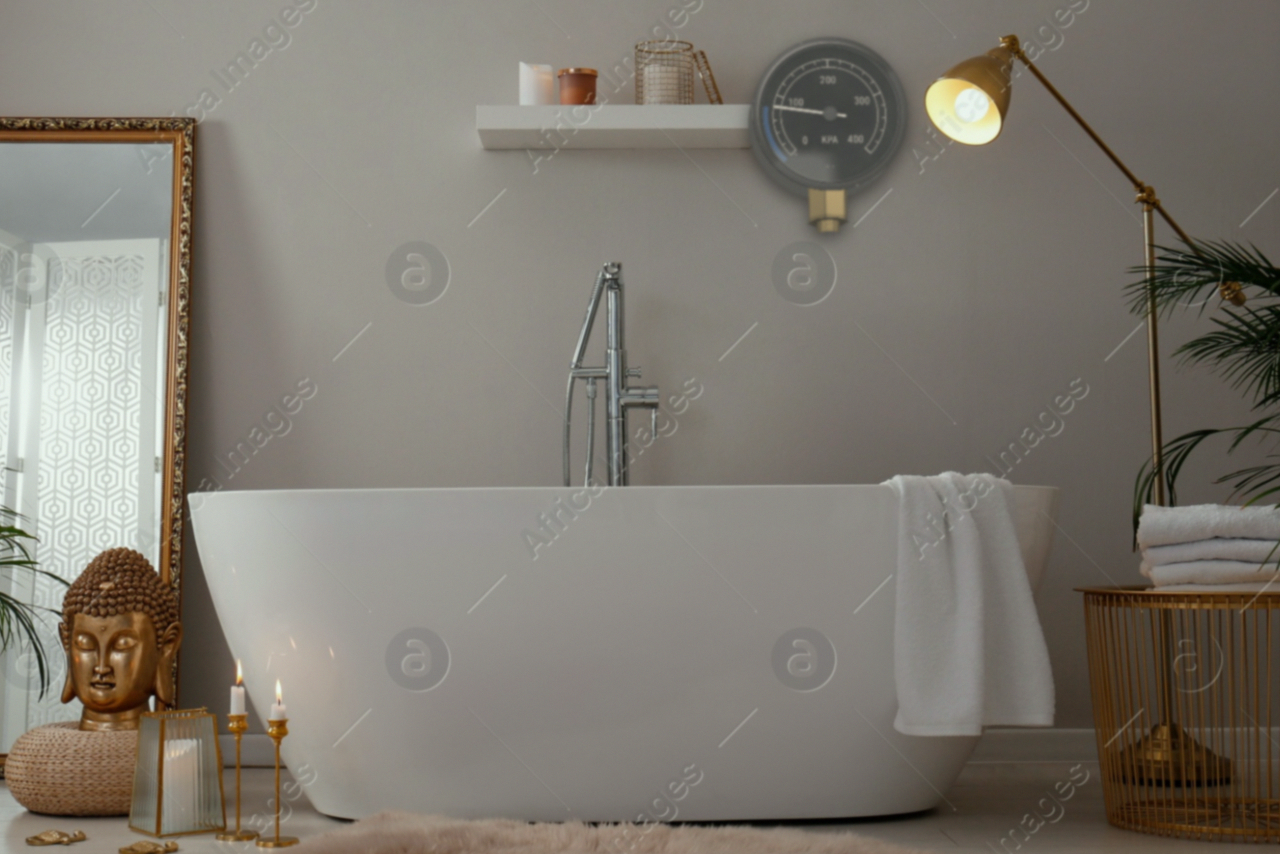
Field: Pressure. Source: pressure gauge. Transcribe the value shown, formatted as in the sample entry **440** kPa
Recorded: **80** kPa
